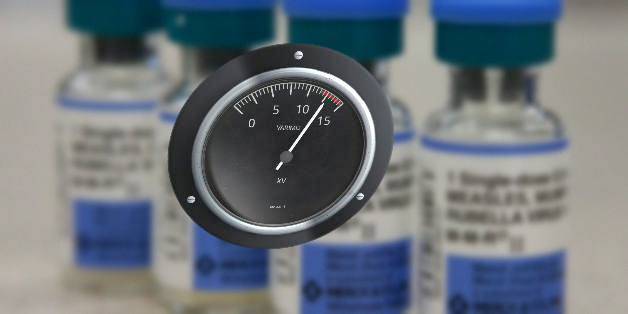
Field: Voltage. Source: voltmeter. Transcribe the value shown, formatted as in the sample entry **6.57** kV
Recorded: **12.5** kV
